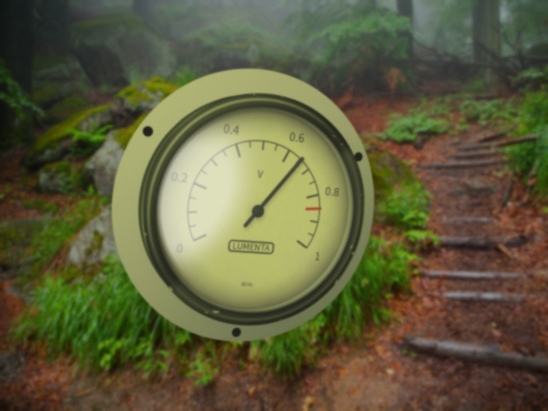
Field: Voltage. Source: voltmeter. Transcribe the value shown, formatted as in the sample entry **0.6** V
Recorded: **0.65** V
